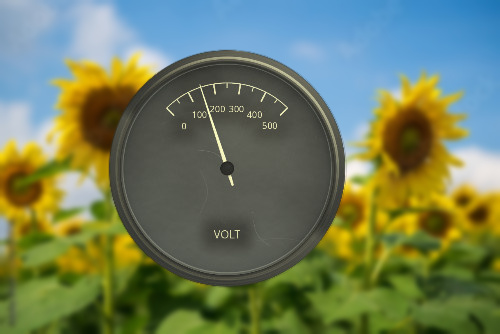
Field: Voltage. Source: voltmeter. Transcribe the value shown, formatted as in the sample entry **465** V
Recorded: **150** V
